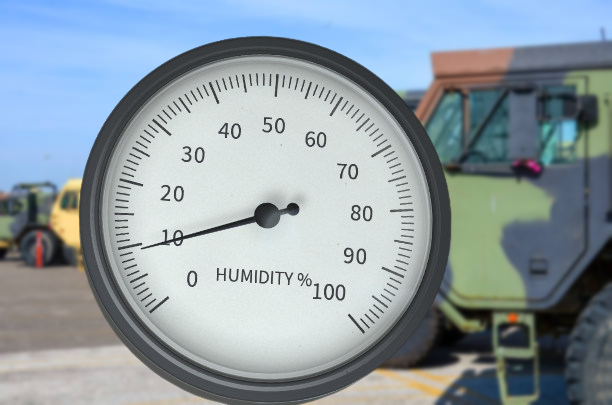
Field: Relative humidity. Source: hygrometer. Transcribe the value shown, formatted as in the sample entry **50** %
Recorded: **9** %
